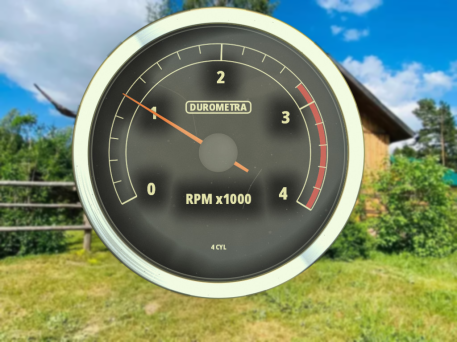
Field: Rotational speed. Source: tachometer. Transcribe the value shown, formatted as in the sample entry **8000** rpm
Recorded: **1000** rpm
